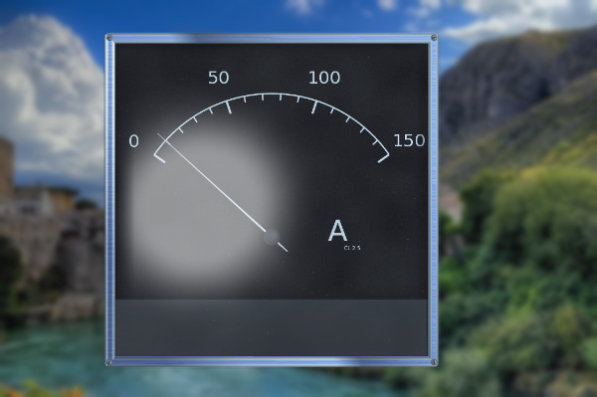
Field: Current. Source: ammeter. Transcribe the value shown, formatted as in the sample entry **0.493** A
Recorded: **10** A
